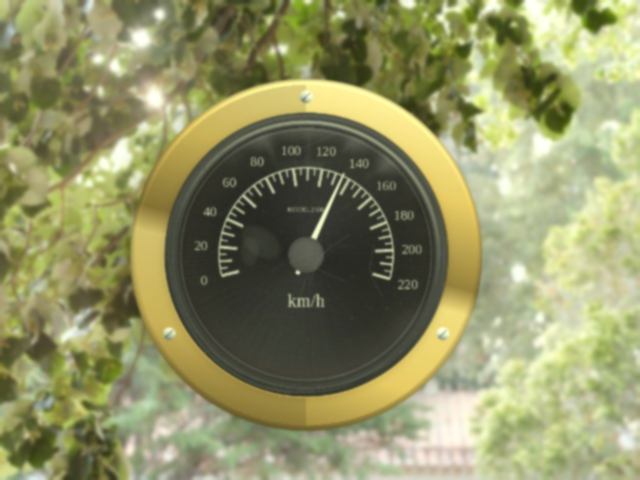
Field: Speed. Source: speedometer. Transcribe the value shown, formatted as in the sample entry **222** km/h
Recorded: **135** km/h
